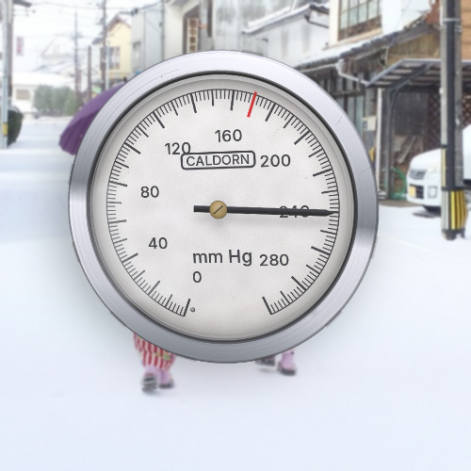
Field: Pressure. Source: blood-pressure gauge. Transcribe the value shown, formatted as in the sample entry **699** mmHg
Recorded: **240** mmHg
